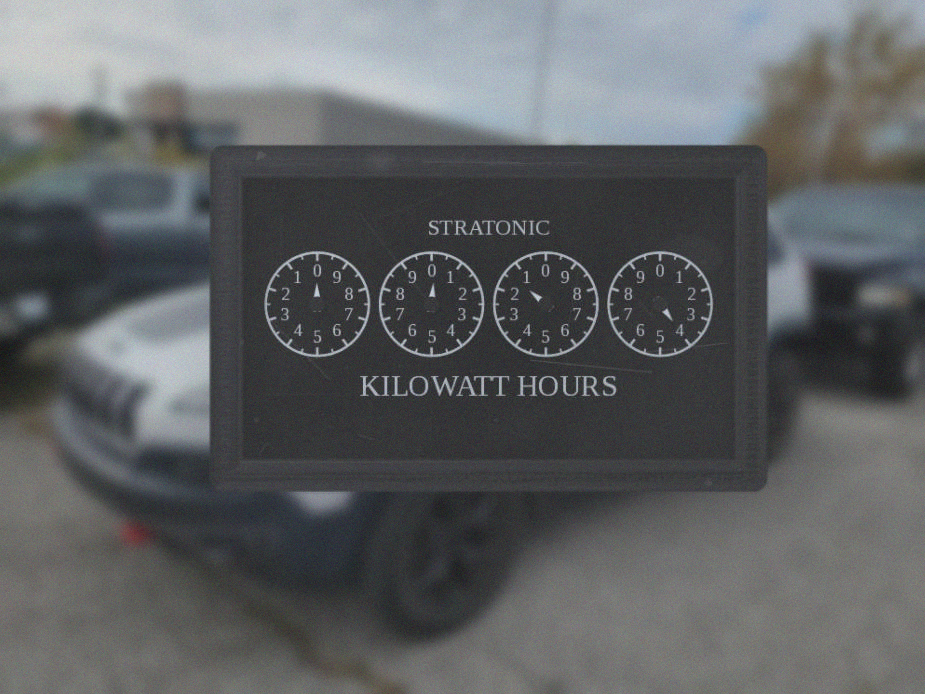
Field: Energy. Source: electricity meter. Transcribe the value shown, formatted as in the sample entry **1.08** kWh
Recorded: **14** kWh
